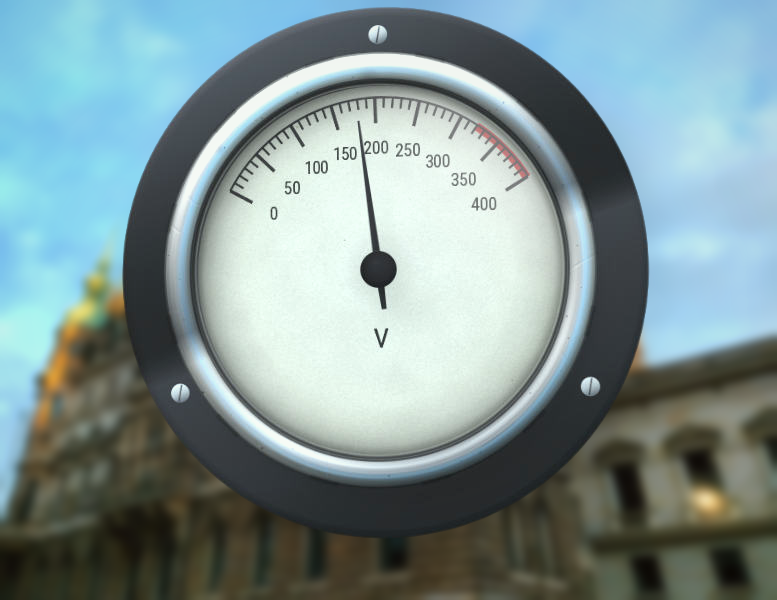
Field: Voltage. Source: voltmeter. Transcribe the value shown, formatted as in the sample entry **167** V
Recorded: **180** V
